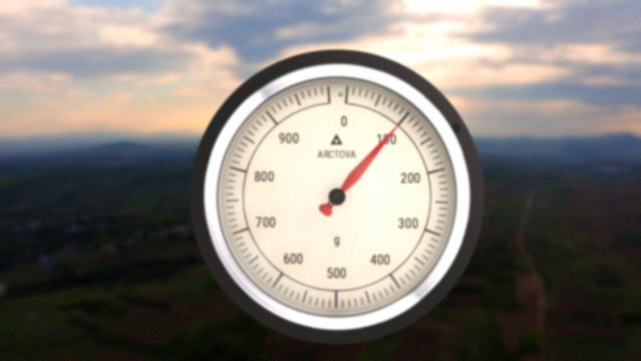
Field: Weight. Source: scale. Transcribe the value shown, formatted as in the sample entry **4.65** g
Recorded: **100** g
